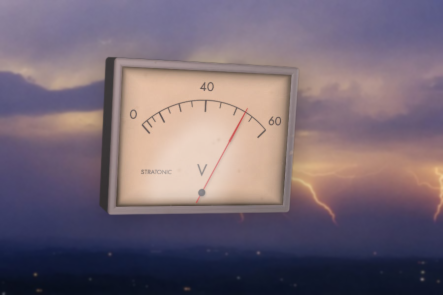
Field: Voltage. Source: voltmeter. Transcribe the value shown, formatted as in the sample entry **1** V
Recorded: **52.5** V
